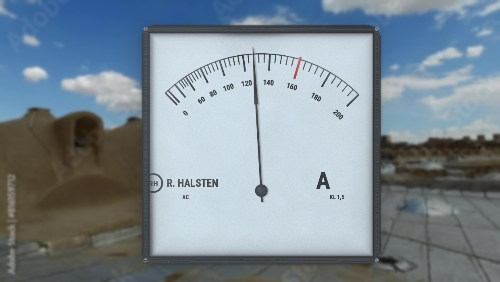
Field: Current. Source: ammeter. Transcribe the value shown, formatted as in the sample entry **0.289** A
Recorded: **128** A
